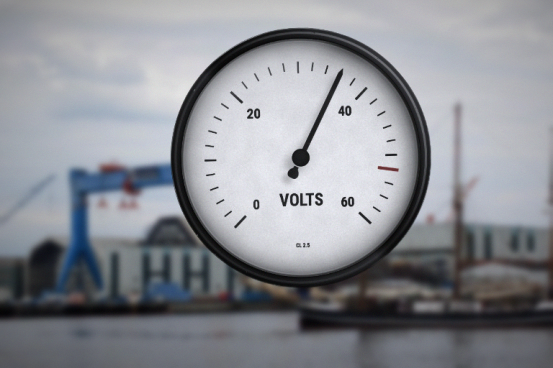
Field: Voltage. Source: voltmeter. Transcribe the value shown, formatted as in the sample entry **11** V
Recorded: **36** V
